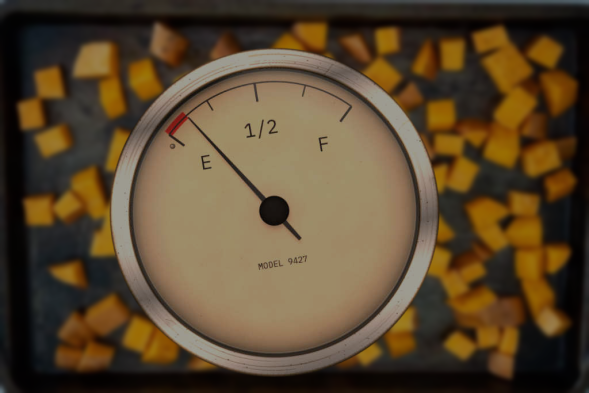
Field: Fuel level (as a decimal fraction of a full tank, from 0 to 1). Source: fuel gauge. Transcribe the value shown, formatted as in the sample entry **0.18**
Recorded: **0.125**
